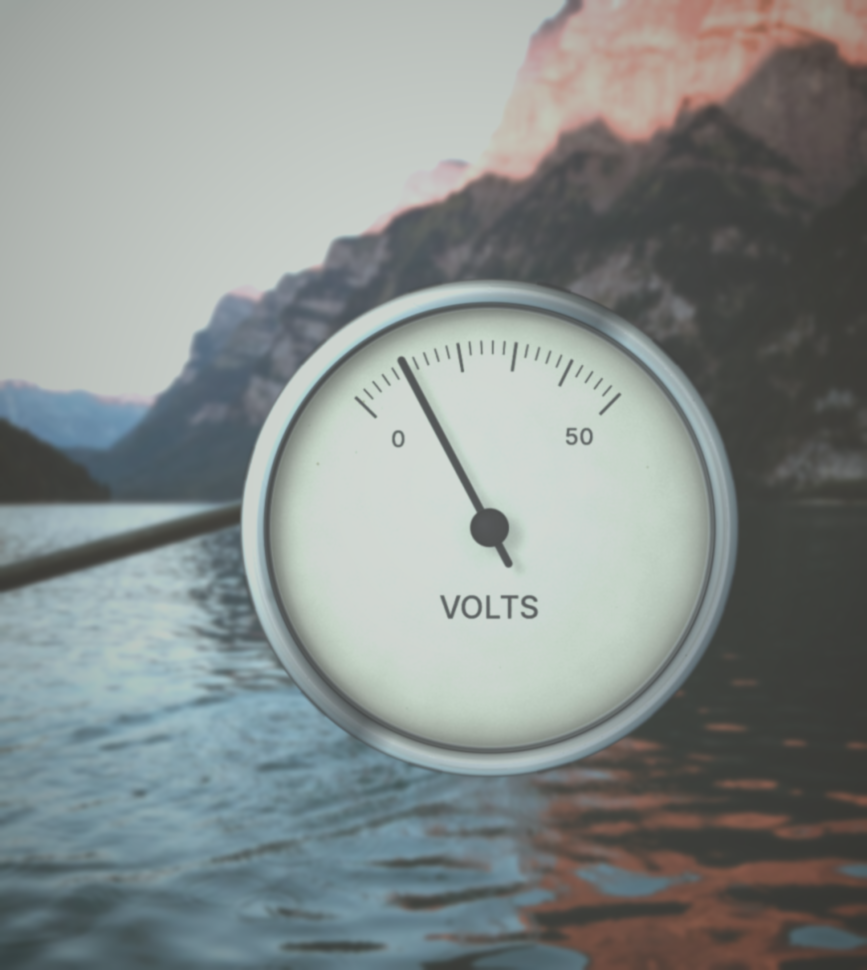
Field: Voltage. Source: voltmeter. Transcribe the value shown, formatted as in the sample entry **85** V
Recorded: **10** V
